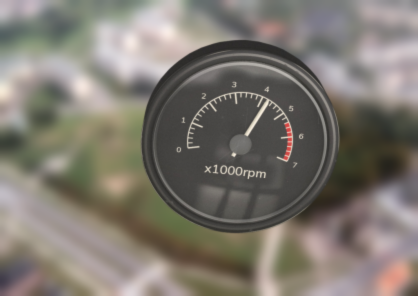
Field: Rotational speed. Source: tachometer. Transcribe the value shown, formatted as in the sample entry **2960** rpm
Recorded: **4200** rpm
